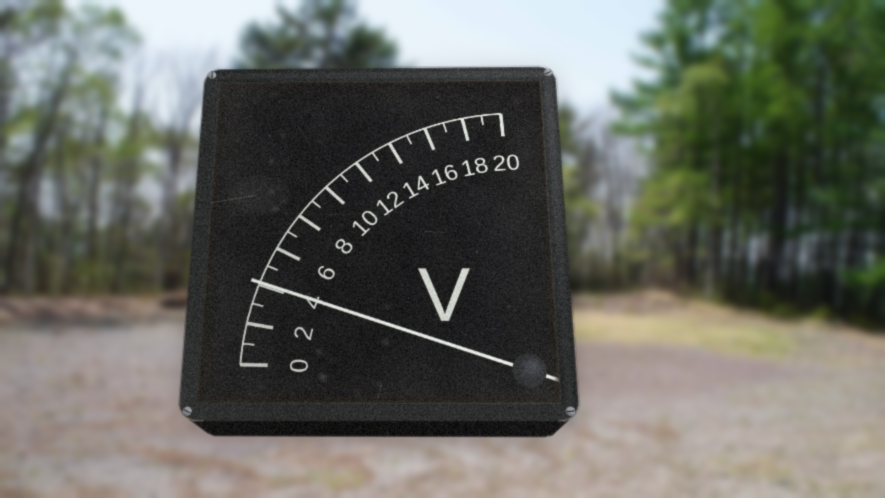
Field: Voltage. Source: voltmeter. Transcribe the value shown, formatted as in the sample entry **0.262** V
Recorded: **4** V
